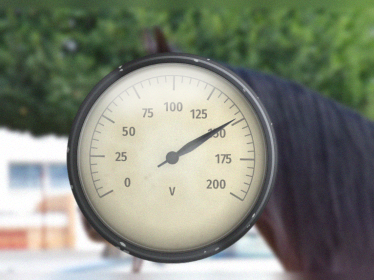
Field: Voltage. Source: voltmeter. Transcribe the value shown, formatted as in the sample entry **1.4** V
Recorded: **147.5** V
